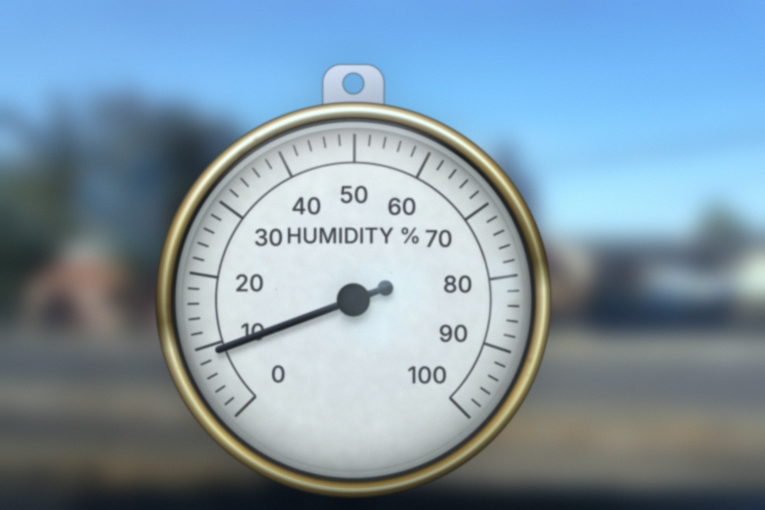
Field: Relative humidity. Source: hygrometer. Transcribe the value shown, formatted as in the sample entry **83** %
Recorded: **9** %
